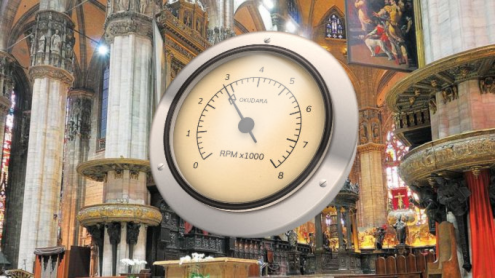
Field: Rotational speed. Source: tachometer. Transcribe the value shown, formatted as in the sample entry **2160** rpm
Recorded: **2800** rpm
